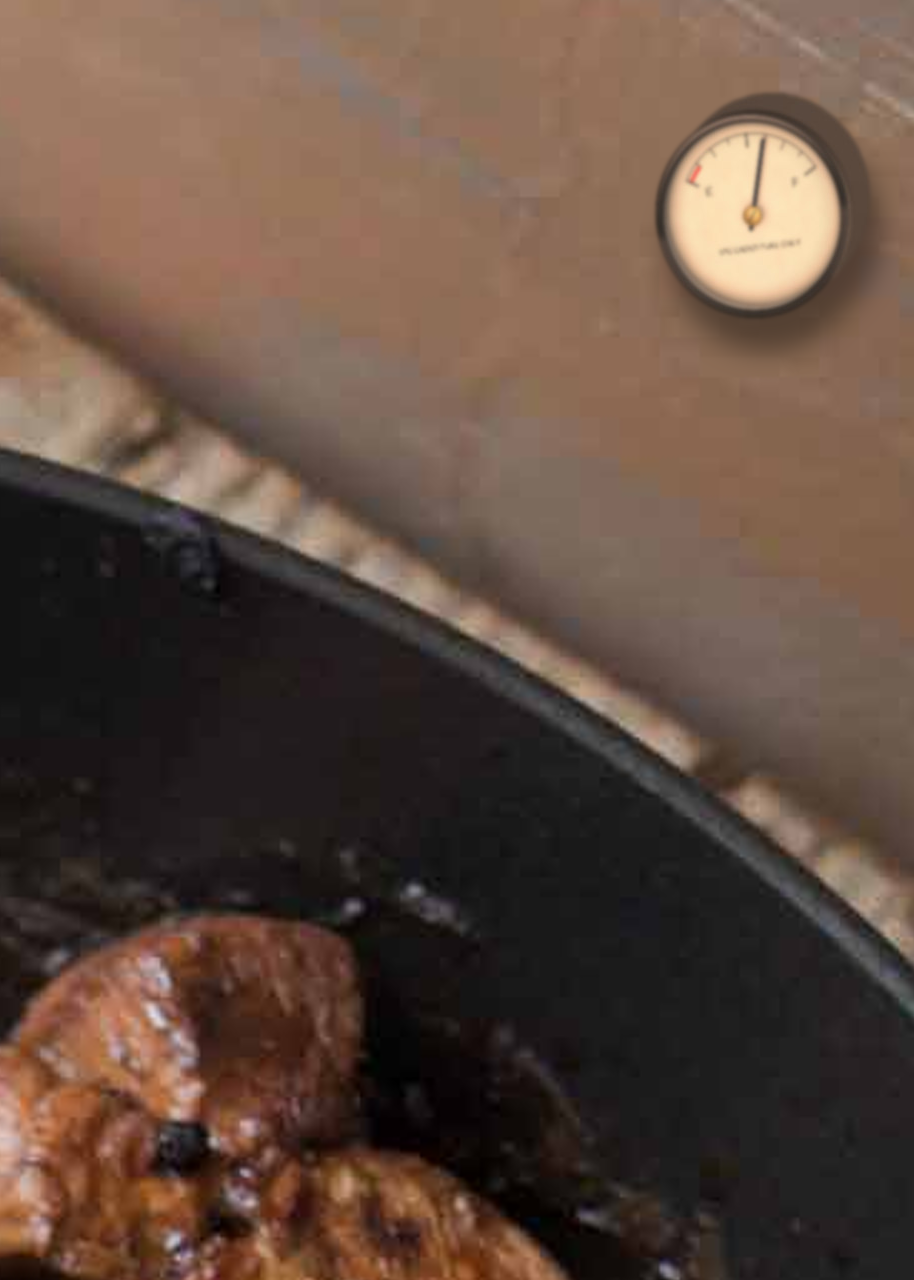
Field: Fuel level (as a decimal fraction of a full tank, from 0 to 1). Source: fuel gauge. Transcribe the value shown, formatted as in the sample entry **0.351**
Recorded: **0.625**
